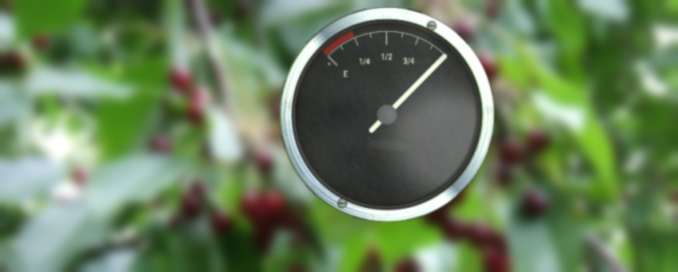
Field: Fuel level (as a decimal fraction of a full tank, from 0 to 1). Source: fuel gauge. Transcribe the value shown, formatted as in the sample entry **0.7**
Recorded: **1**
